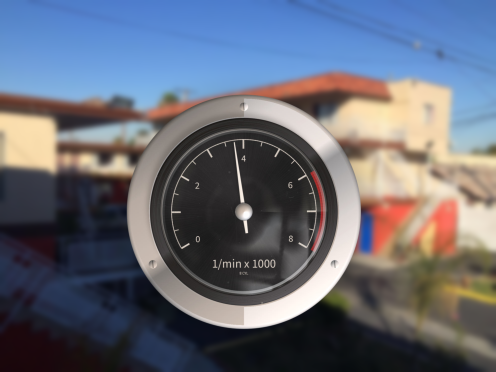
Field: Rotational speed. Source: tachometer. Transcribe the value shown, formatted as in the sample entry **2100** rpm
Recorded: **3750** rpm
